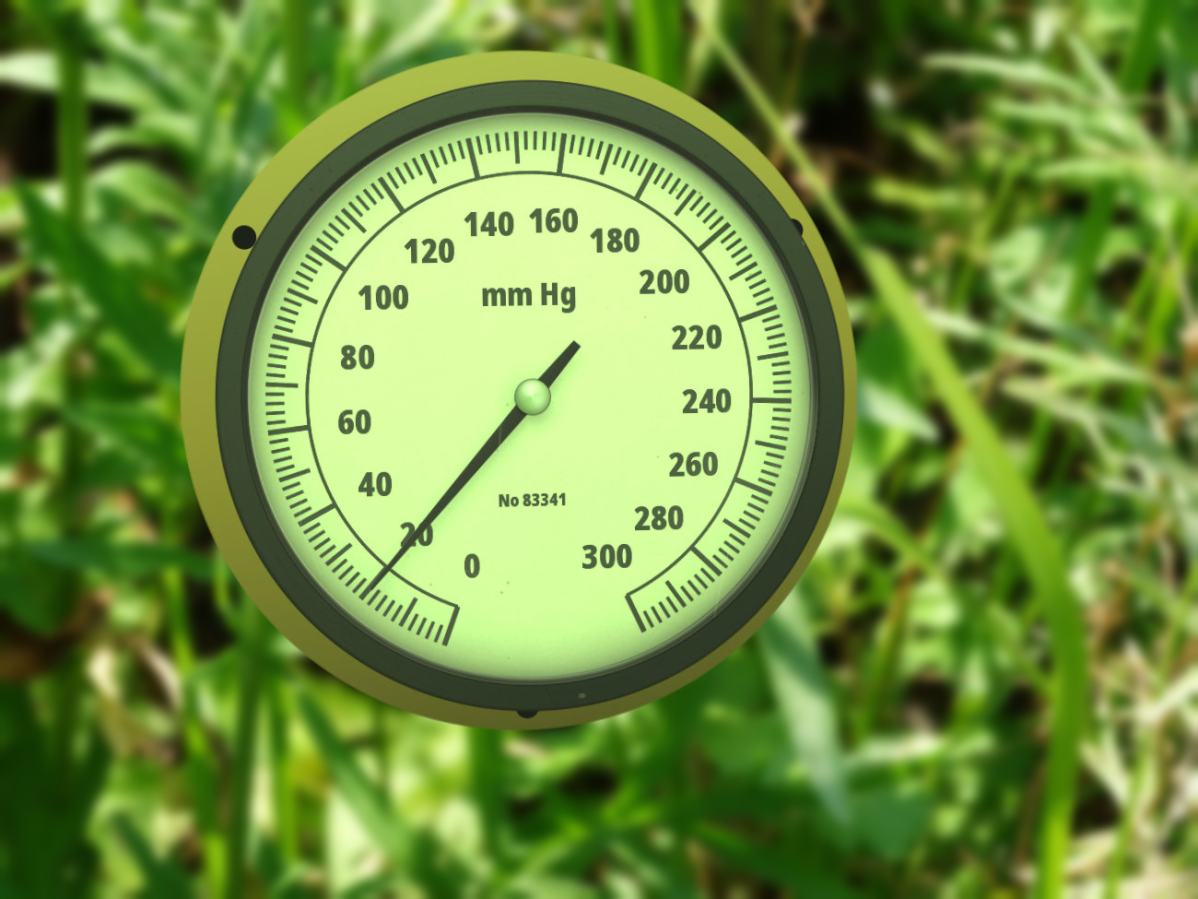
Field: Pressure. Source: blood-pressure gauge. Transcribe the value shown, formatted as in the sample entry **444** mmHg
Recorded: **20** mmHg
